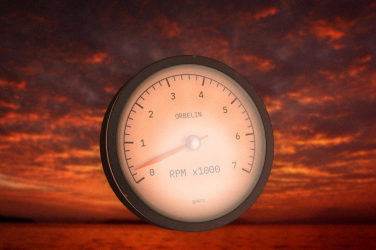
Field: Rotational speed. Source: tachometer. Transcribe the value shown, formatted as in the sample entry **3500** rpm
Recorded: **300** rpm
